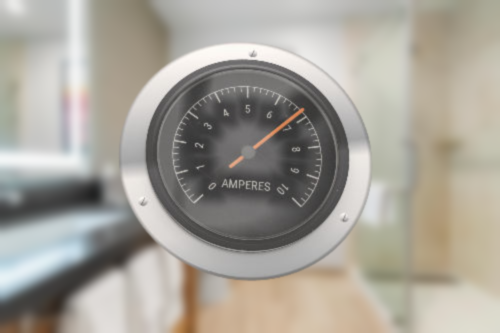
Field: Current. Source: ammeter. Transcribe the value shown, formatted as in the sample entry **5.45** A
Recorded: **6.8** A
